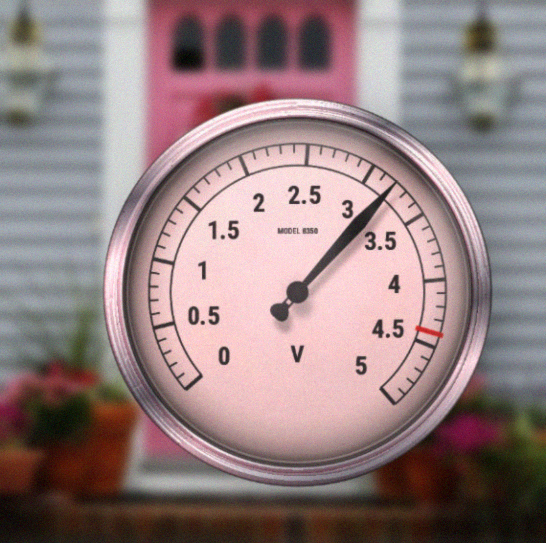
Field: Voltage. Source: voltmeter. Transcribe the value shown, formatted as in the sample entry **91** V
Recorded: **3.2** V
